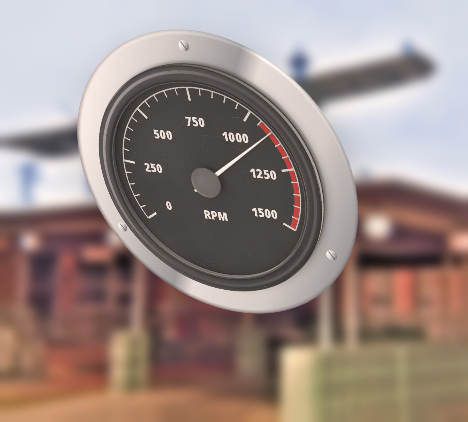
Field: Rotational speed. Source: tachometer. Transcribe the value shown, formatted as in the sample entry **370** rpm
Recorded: **1100** rpm
